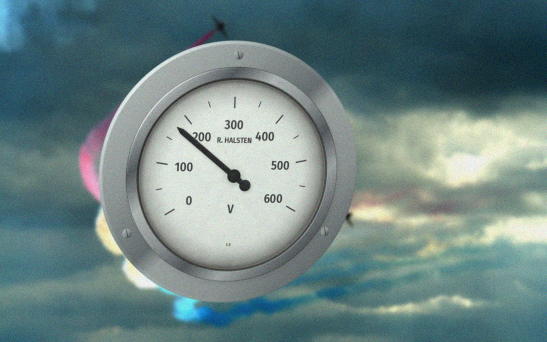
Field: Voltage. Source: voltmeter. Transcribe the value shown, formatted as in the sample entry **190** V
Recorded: **175** V
